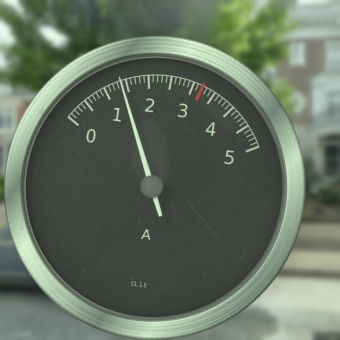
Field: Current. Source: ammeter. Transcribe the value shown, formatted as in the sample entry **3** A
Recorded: **1.4** A
